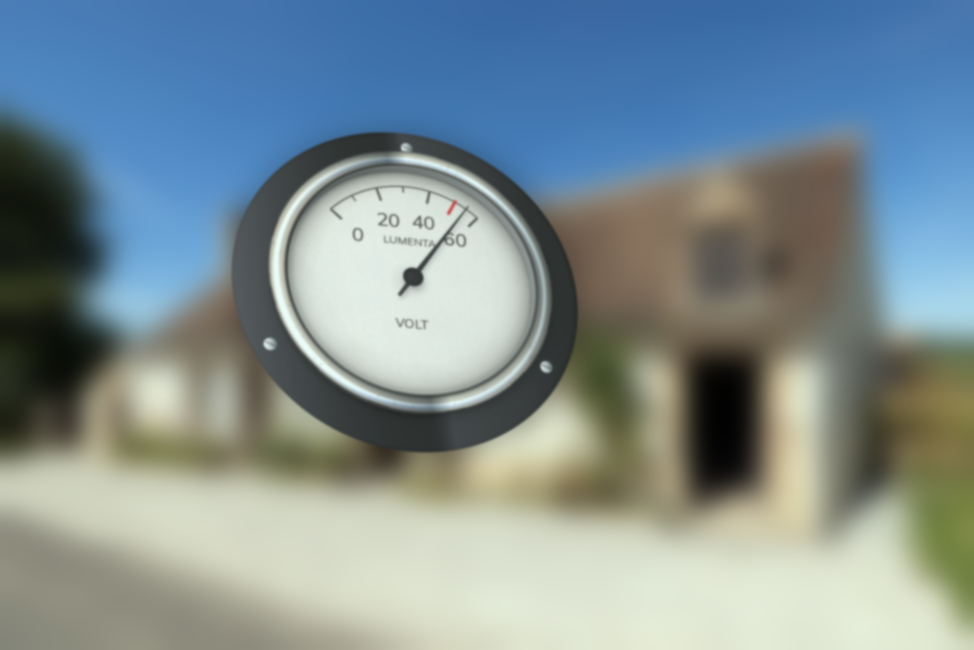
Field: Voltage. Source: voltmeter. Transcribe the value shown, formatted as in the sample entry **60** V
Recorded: **55** V
